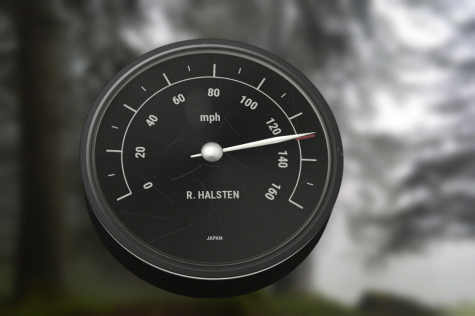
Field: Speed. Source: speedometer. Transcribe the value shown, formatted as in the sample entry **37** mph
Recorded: **130** mph
